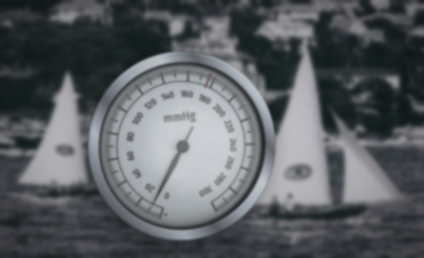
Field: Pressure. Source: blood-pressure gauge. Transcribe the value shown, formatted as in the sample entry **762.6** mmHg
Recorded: **10** mmHg
